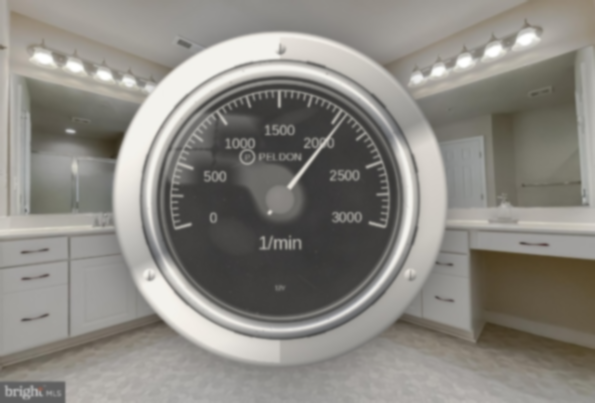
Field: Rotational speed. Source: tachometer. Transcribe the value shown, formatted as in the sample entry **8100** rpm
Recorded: **2050** rpm
